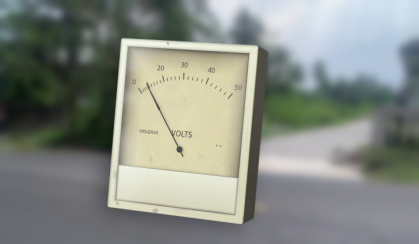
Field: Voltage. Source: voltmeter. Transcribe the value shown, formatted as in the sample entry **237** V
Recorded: **10** V
